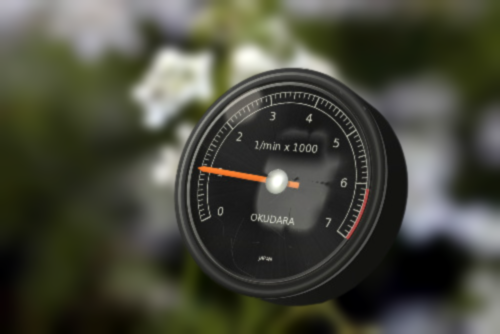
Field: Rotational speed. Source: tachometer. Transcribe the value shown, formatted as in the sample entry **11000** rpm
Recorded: **1000** rpm
